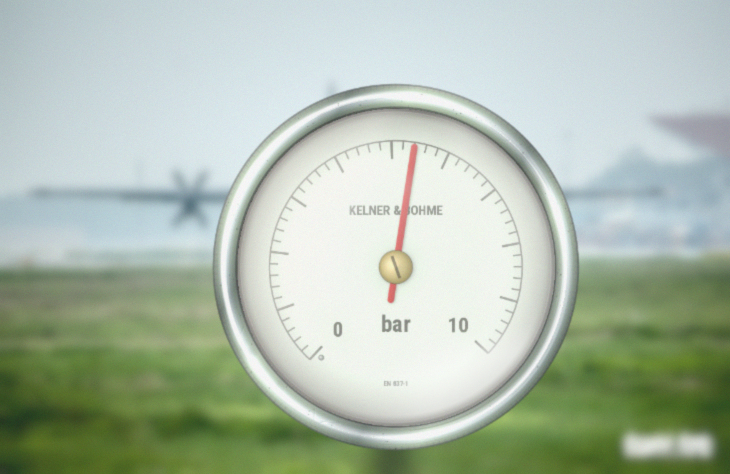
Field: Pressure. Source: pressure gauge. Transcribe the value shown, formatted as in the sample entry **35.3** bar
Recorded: **5.4** bar
